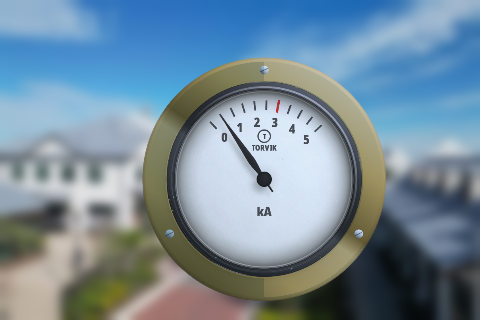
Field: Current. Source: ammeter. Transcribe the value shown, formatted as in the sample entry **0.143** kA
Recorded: **0.5** kA
